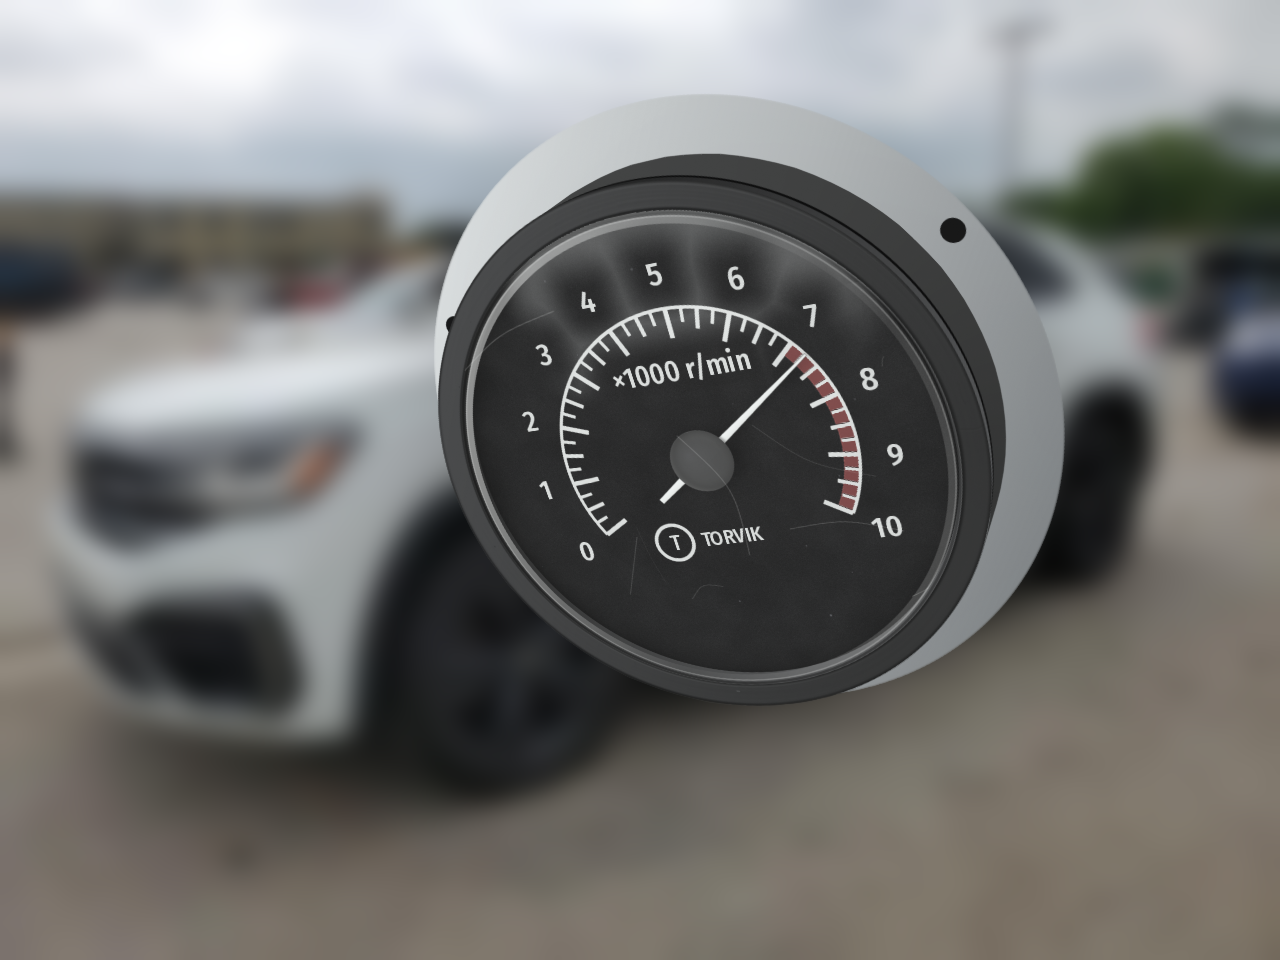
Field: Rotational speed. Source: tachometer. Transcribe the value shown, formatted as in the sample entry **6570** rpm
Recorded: **7250** rpm
